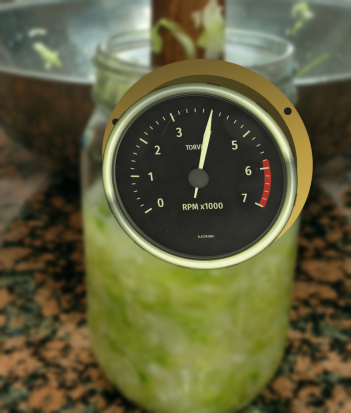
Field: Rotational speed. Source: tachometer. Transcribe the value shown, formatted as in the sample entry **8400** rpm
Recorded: **4000** rpm
